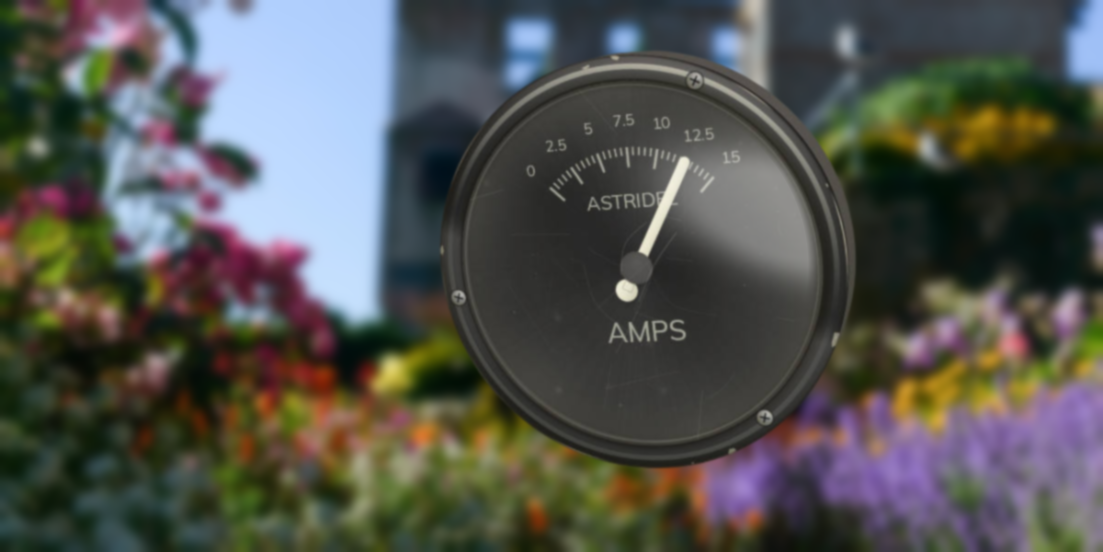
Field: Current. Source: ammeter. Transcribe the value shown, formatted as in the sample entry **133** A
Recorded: **12.5** A
